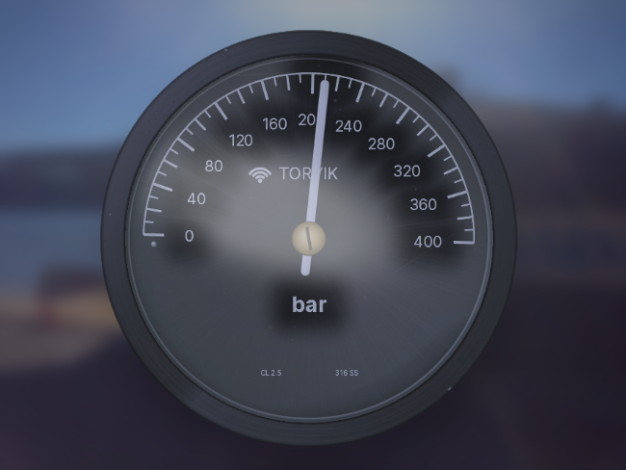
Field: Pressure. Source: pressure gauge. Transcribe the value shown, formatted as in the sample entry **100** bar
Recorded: **210** bar
